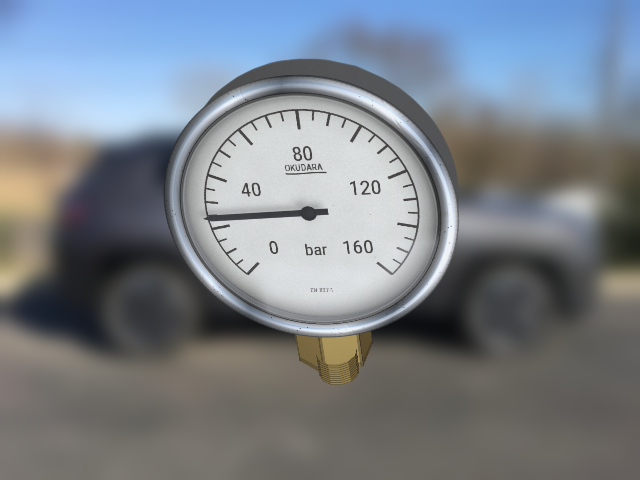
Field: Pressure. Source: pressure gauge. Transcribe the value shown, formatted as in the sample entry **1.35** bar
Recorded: **25** bar
